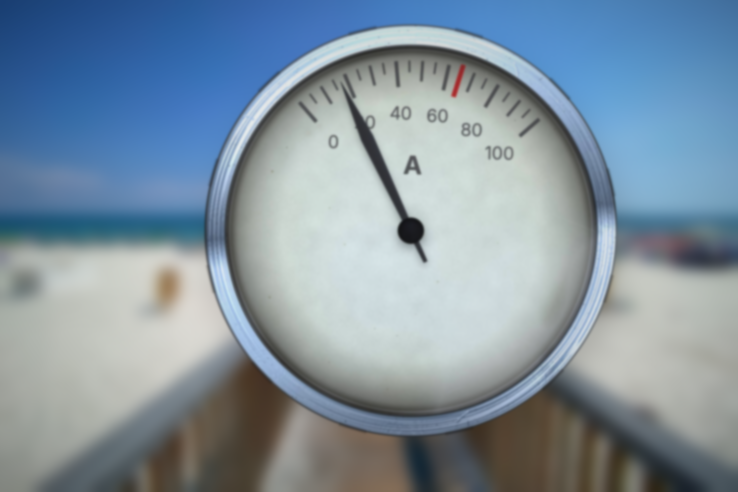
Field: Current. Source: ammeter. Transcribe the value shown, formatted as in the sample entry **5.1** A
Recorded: **17.5** A
